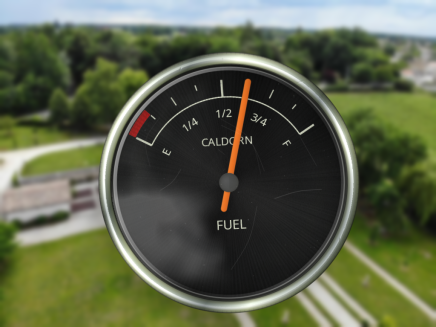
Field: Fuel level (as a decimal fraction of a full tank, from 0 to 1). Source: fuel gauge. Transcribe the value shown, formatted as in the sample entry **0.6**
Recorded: **0.625**
